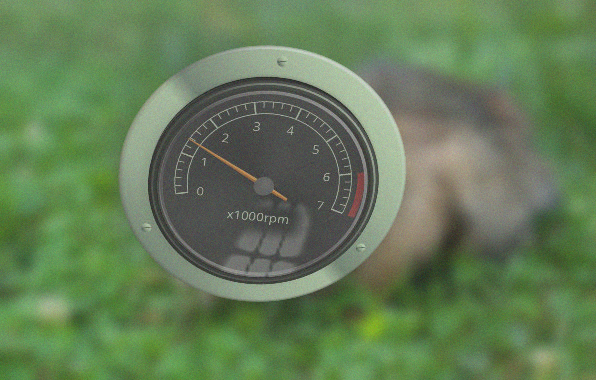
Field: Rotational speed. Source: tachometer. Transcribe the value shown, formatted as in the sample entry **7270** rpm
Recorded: **1400** rpm
